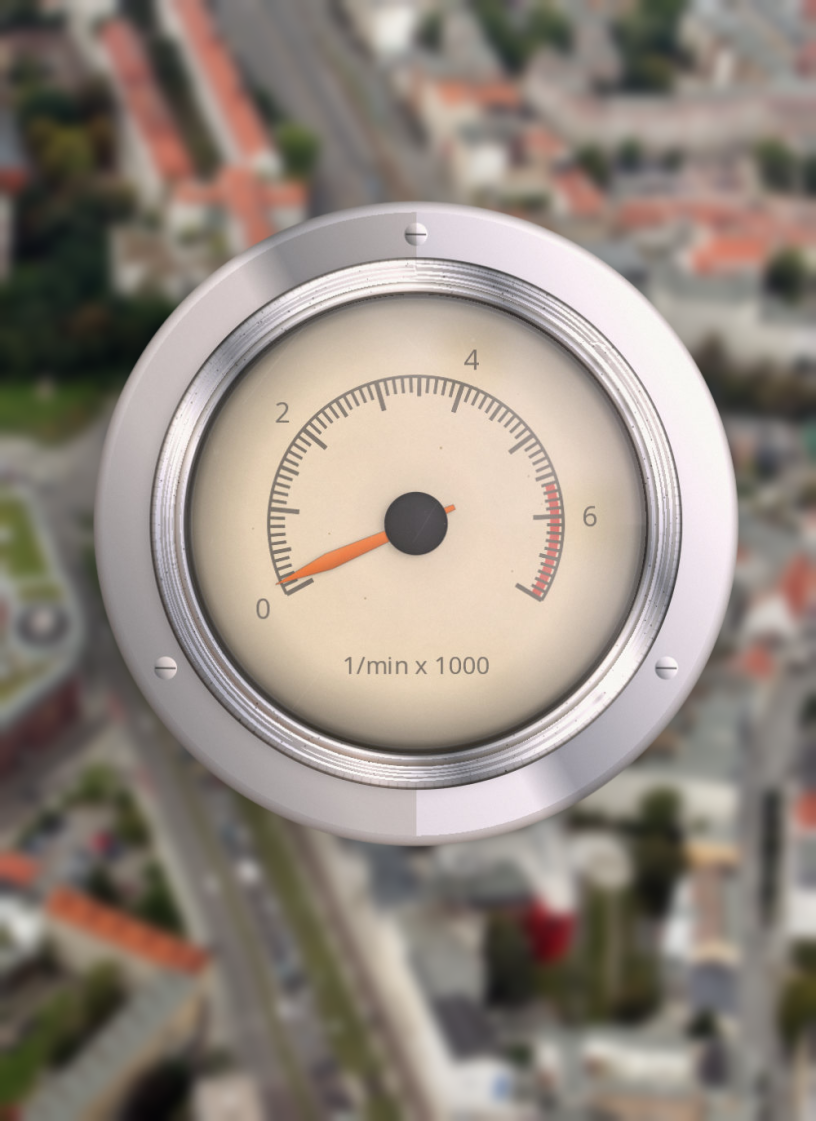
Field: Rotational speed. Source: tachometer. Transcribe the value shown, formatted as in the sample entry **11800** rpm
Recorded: **150** rpm
